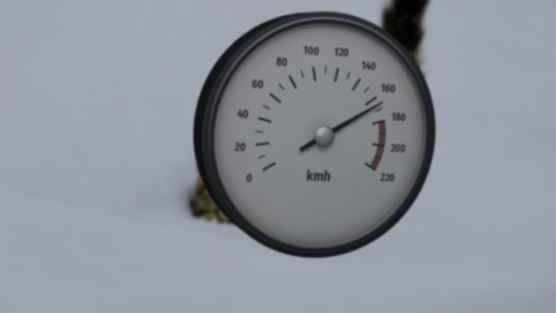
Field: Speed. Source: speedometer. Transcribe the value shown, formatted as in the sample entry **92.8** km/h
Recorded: **165** km/h
